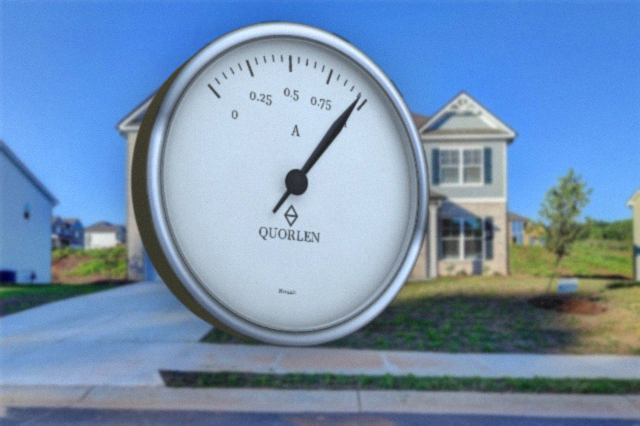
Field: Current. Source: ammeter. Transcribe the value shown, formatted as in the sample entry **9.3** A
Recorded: **0.95** A
